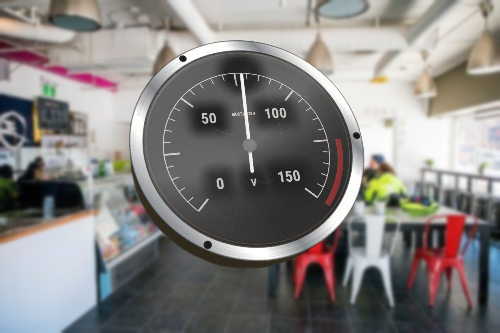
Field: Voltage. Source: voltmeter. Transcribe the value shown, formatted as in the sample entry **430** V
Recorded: **77.5** V
